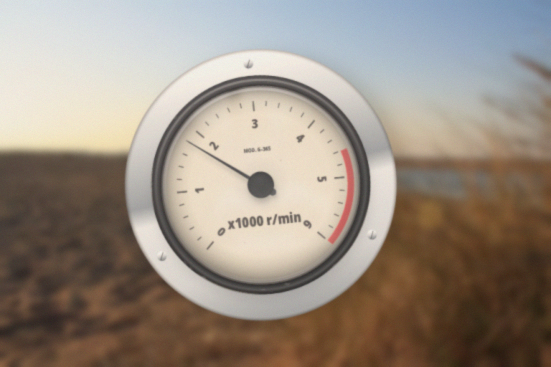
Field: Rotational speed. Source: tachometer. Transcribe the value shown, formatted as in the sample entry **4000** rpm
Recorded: **1800** rpm
